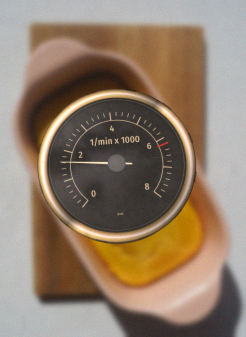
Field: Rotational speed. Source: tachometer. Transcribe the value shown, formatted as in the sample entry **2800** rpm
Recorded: **1600** rpm
